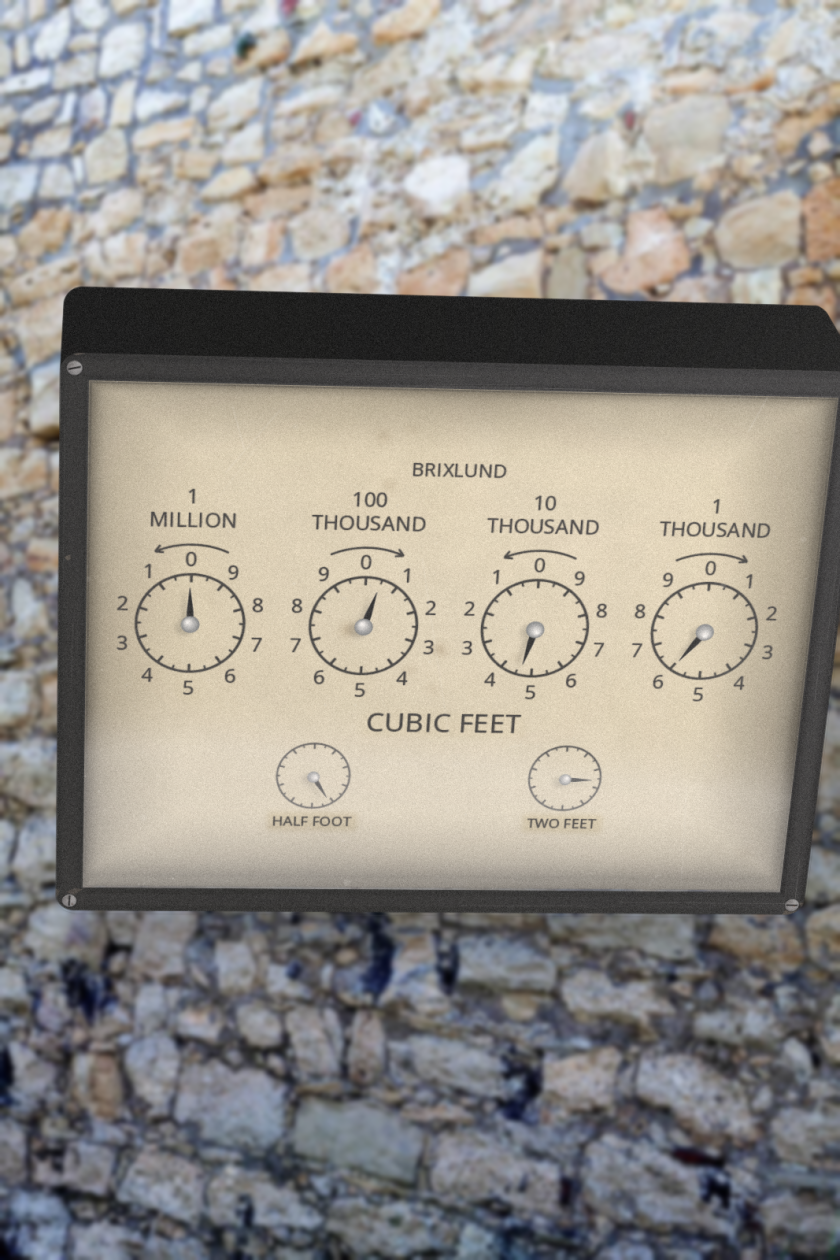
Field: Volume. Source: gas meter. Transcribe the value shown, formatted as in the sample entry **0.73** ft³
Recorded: **4600** ft³
